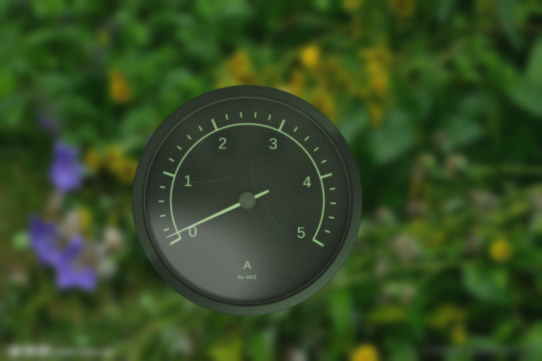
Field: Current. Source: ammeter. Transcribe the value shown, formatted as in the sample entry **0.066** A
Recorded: **0.1** A
